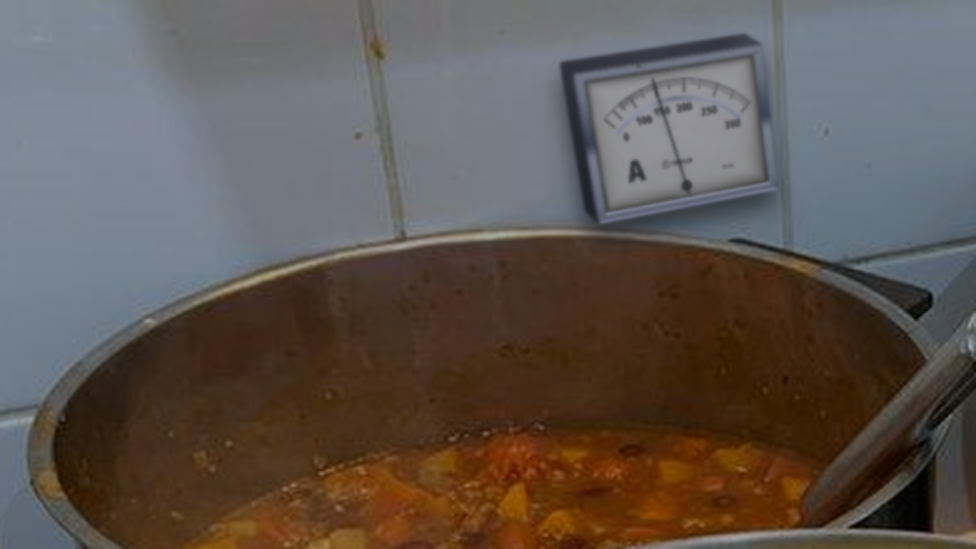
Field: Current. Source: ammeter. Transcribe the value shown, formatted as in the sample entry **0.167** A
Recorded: **150** A
